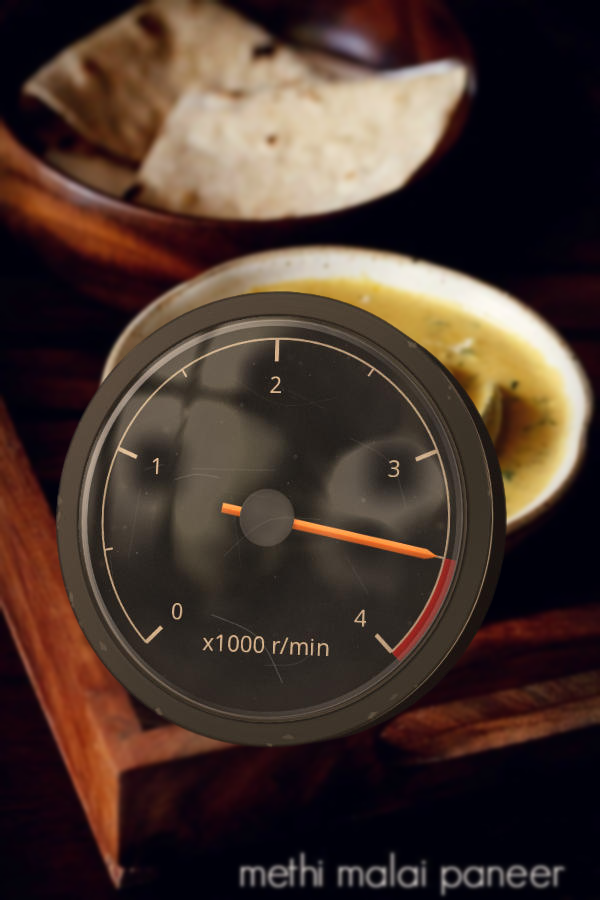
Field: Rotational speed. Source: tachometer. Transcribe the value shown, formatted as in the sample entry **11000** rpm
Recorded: **3500** rpm
